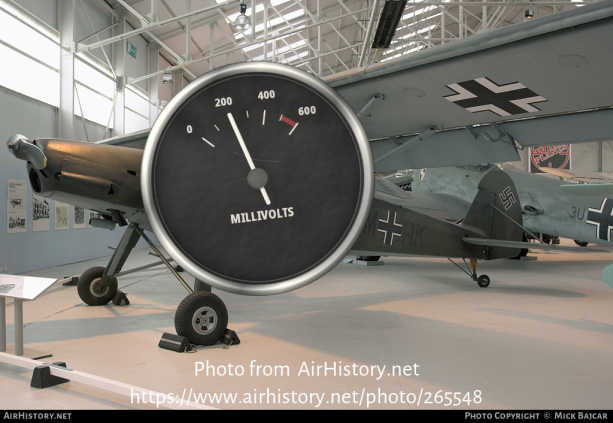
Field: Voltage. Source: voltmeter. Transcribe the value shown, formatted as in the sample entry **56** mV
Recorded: **200** mV
